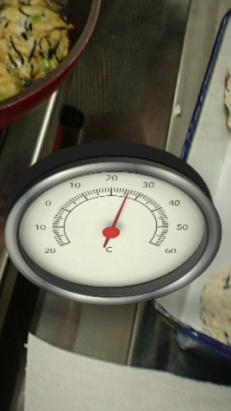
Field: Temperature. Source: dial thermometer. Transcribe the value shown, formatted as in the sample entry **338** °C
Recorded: **25** °C
